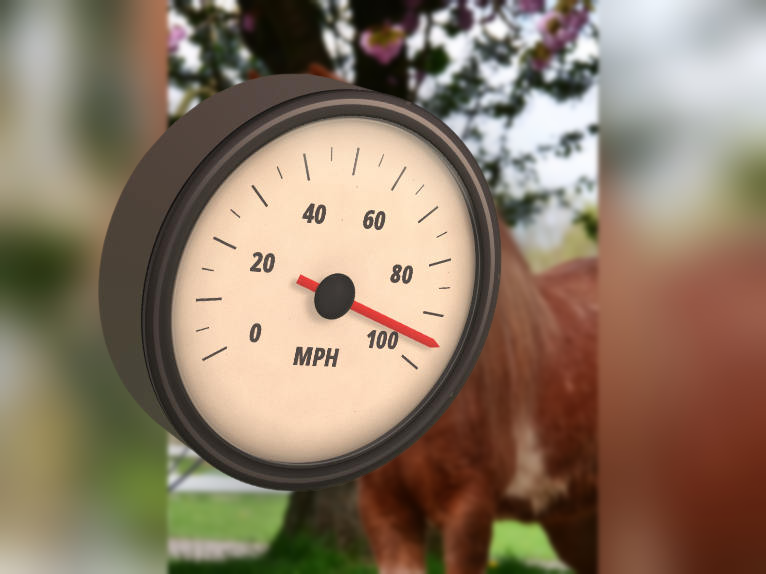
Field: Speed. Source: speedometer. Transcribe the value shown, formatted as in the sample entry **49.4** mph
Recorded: **95** mph
